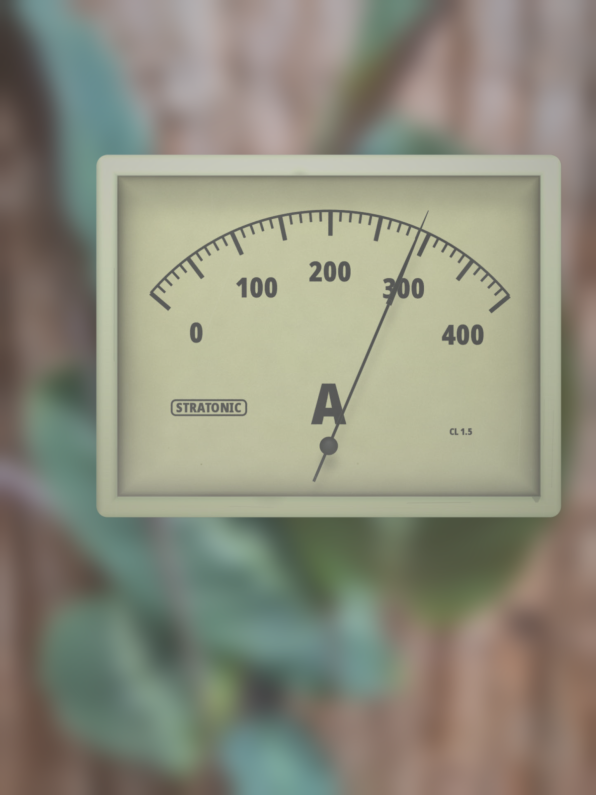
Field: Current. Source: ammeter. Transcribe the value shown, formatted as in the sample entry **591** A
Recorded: **290** A
